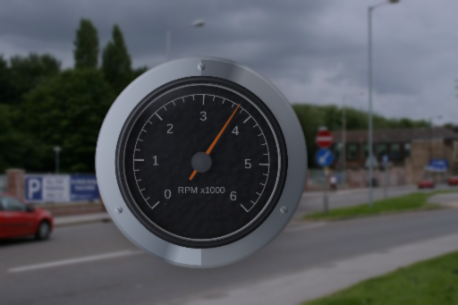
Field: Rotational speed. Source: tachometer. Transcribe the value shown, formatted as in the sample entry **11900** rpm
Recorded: **3700** rpm
